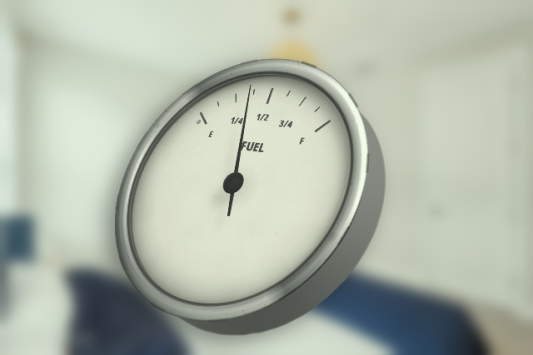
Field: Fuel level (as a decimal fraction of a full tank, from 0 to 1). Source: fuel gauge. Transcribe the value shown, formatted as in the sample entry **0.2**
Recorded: **0.375**
